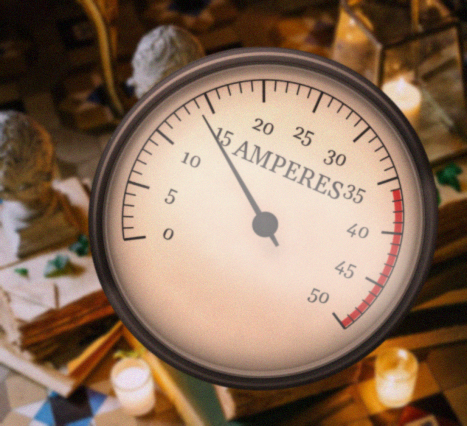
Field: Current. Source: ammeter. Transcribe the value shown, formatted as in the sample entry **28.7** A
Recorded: **14** A
